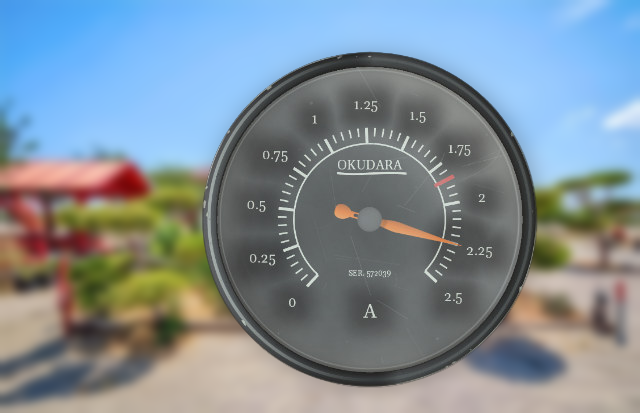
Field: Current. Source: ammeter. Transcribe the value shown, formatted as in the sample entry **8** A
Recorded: **2.25** A
